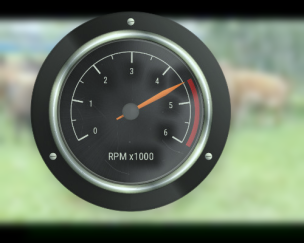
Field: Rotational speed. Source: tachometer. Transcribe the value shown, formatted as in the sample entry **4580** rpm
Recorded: **4500** rpm
